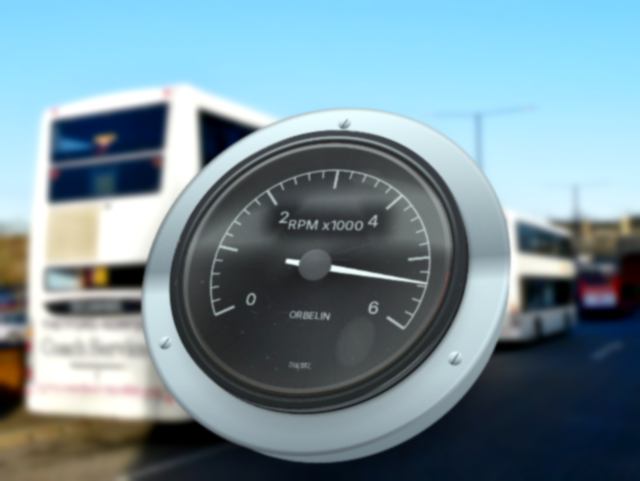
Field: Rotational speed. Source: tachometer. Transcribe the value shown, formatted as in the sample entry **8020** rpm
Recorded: **5400** rpm
